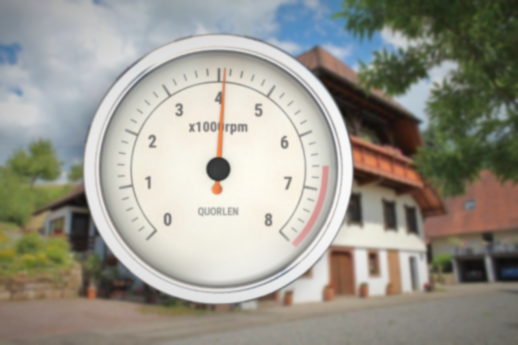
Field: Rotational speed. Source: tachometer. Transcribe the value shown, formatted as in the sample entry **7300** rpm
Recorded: **4100** rpm
